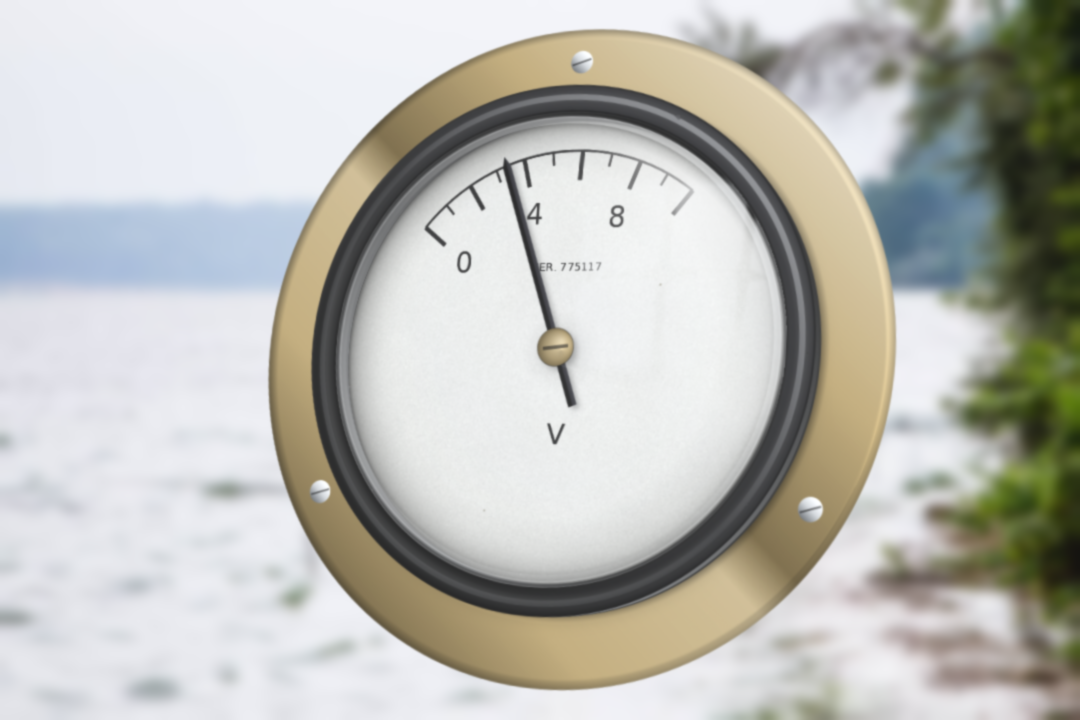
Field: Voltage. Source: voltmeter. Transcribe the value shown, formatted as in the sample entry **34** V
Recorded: **3.5** V
